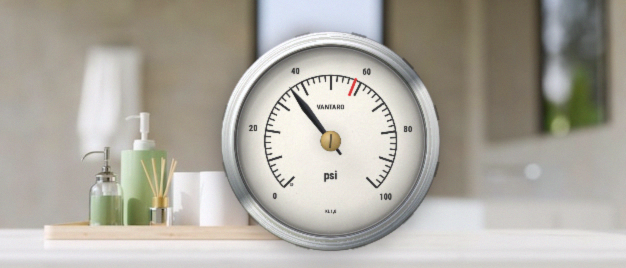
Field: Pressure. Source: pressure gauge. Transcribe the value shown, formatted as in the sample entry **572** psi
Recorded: **36** psi
